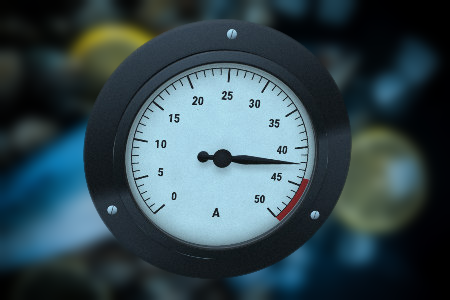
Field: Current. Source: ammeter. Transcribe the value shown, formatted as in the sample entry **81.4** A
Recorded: **42** A
